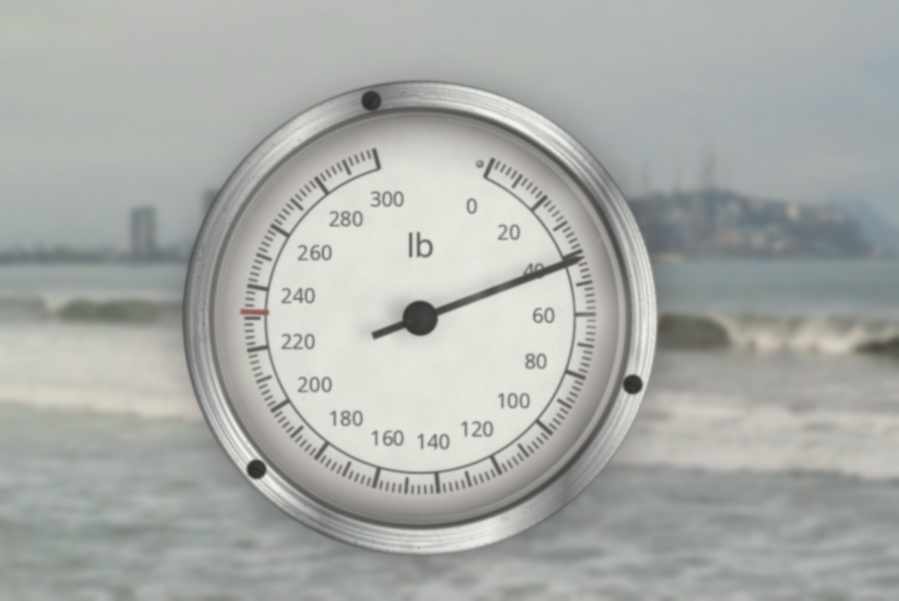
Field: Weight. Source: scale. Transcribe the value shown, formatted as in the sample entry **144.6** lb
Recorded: **42** lb
